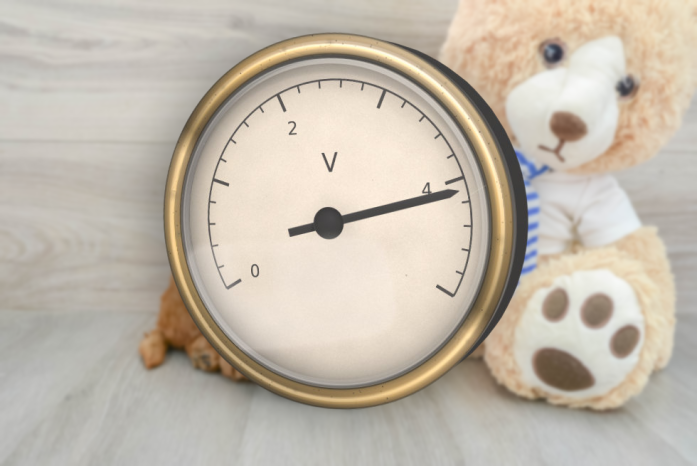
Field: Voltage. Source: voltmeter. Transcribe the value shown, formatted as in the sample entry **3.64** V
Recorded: **4.1** V
